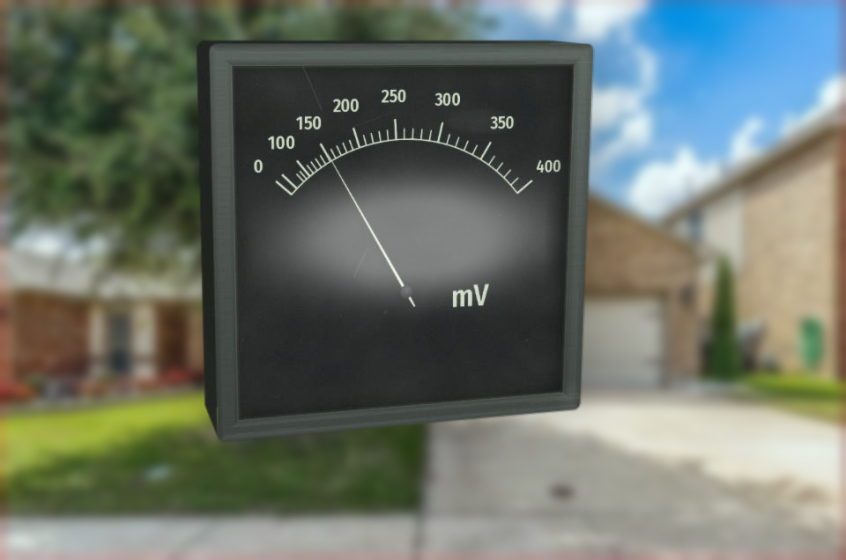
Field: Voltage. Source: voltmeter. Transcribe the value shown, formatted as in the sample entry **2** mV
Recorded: **150** mV
